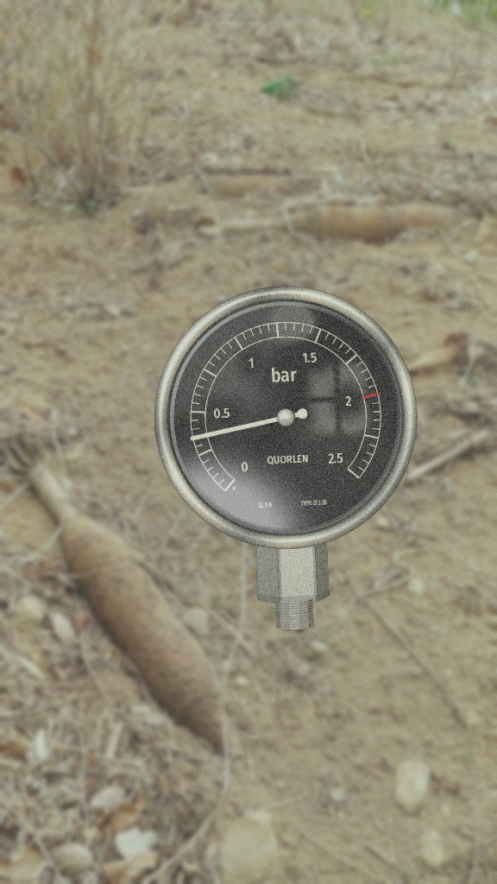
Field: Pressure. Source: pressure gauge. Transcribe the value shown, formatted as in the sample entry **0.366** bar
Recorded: **0.35** bar
